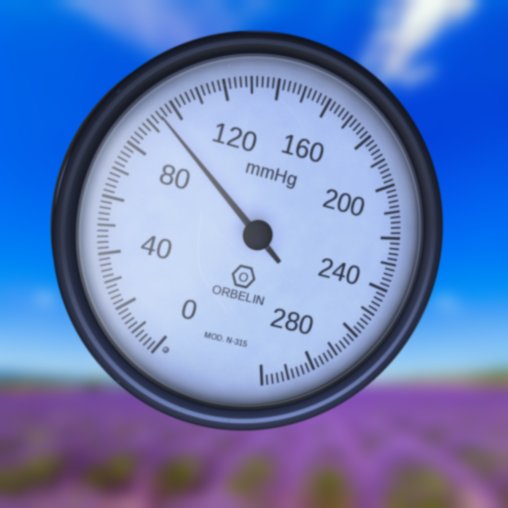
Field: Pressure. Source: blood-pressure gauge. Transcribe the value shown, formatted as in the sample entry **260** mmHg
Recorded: **94** mmHg
